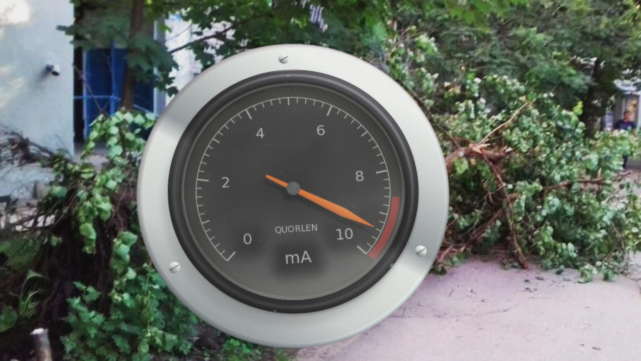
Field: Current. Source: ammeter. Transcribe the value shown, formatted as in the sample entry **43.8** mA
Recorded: **9.4** mA
